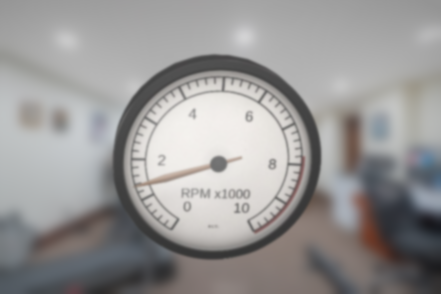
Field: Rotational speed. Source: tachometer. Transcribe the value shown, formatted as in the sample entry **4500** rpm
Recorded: **1400** rpm
